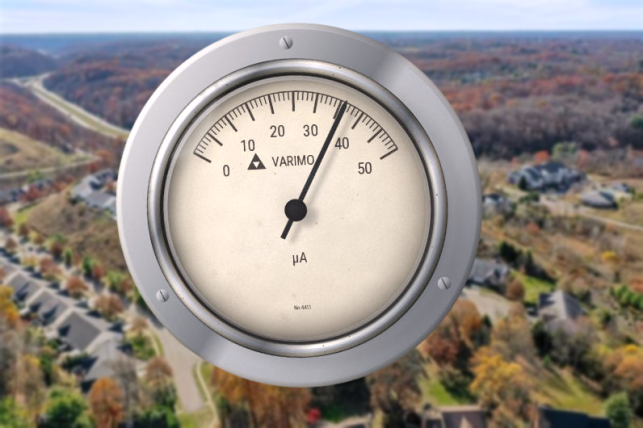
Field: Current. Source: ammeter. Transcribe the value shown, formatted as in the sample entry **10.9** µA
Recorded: **36** µA
